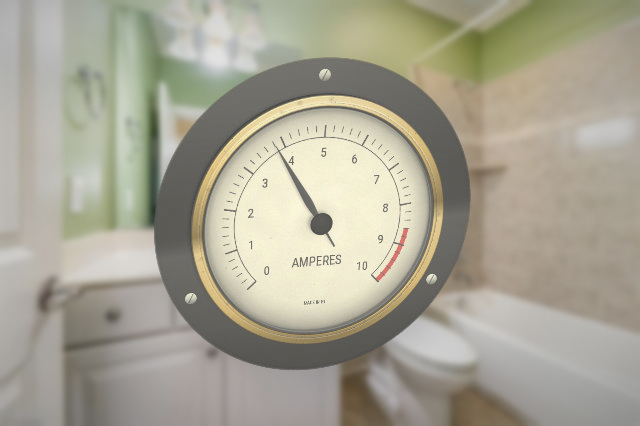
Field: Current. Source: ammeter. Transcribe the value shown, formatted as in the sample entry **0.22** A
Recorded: **3.8** A
